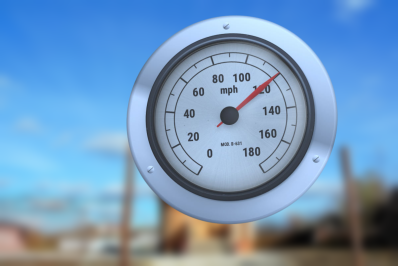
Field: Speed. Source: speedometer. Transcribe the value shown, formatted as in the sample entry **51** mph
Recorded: **120** mph
